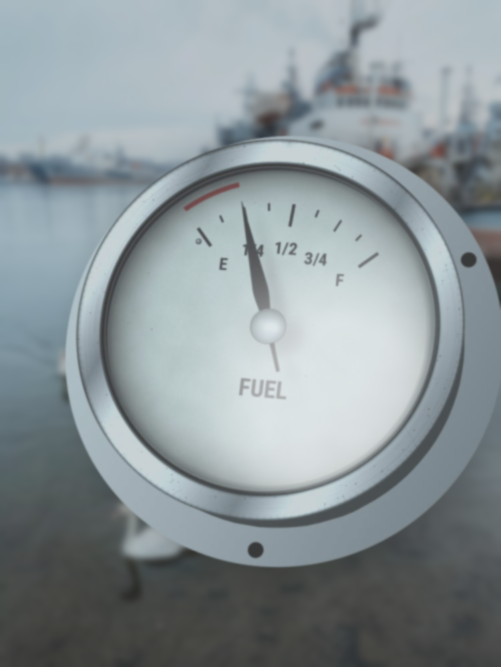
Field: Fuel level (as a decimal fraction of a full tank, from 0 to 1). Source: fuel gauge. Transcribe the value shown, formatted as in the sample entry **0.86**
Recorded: **0.25**
